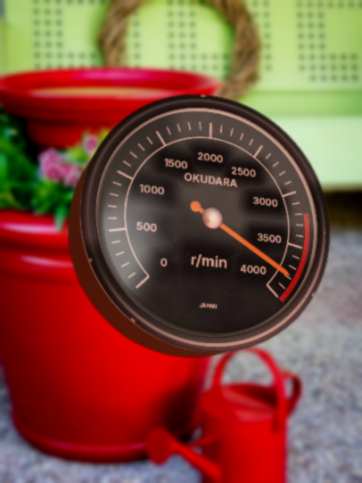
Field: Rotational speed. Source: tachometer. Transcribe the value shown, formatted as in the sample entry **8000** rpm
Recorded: **3800** rpm
